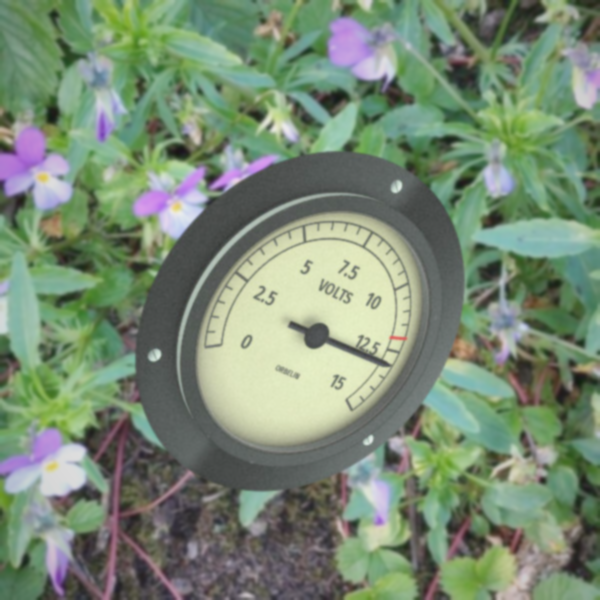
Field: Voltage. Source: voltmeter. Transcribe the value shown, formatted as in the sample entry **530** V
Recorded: **13** V
